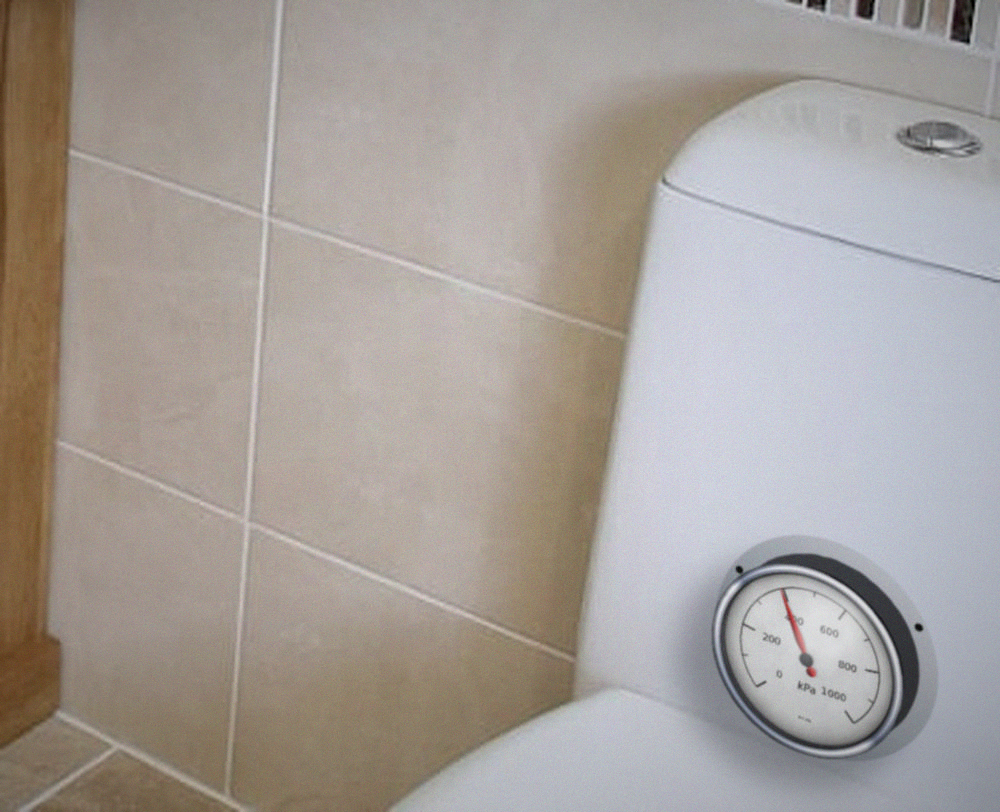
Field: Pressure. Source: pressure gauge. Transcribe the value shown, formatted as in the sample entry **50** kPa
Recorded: **400** kPa
